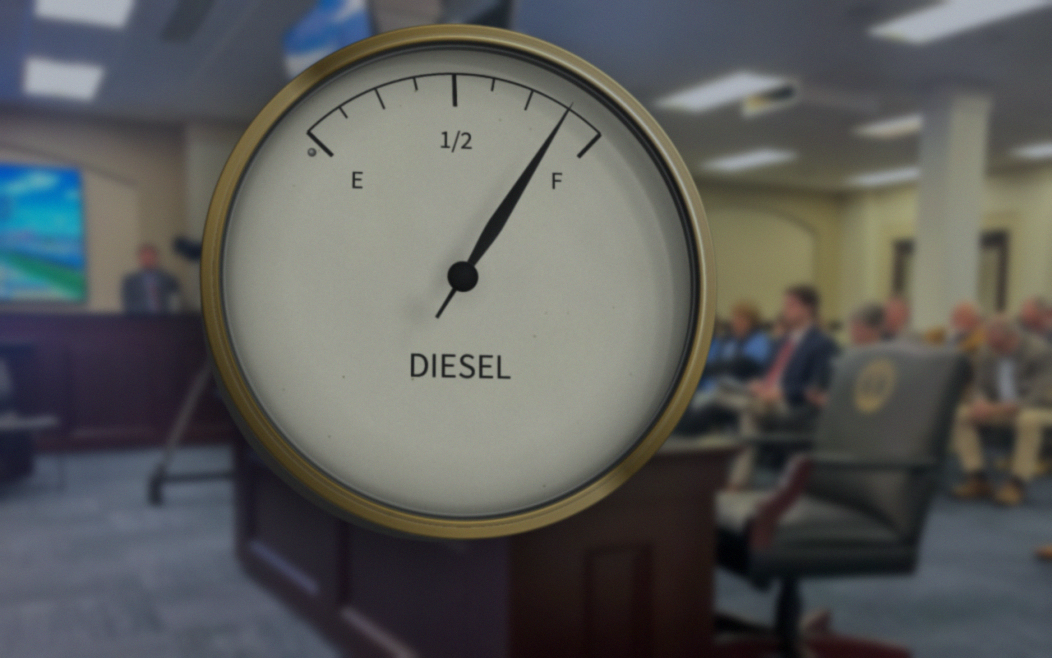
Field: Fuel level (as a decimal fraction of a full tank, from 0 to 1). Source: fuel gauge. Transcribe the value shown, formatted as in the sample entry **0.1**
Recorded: **0.875**
